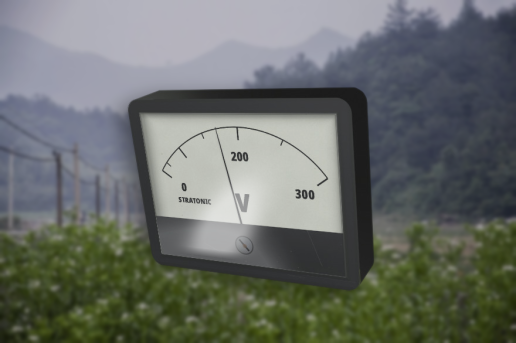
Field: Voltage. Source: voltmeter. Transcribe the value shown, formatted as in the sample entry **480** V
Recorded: **175** V
